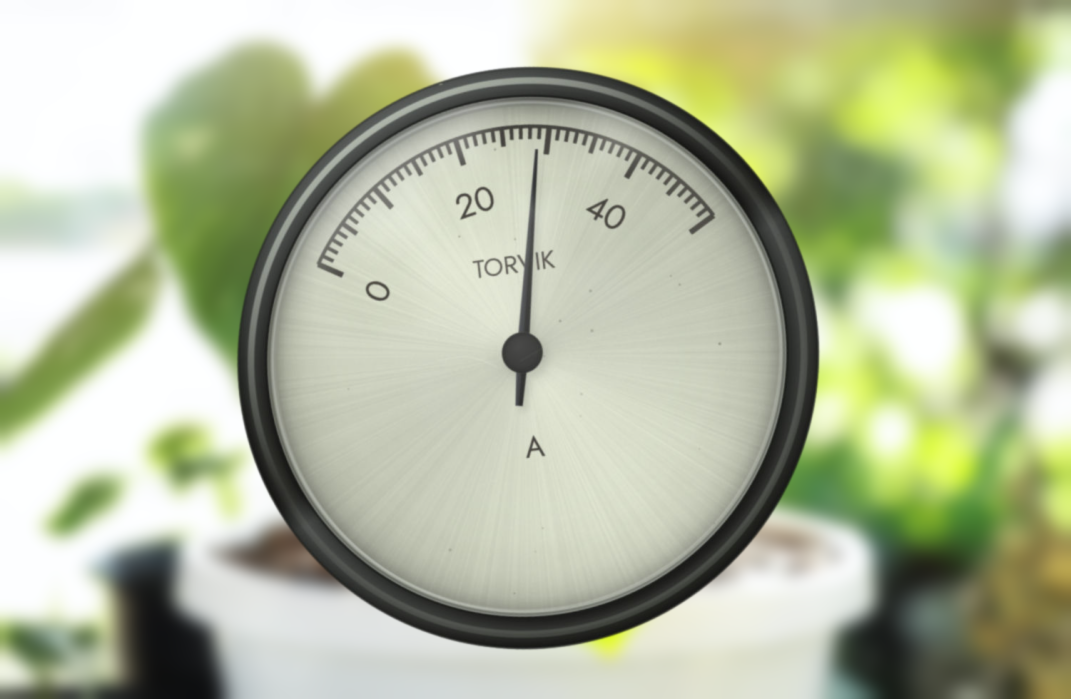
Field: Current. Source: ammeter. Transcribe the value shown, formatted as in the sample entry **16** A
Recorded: **29** A
